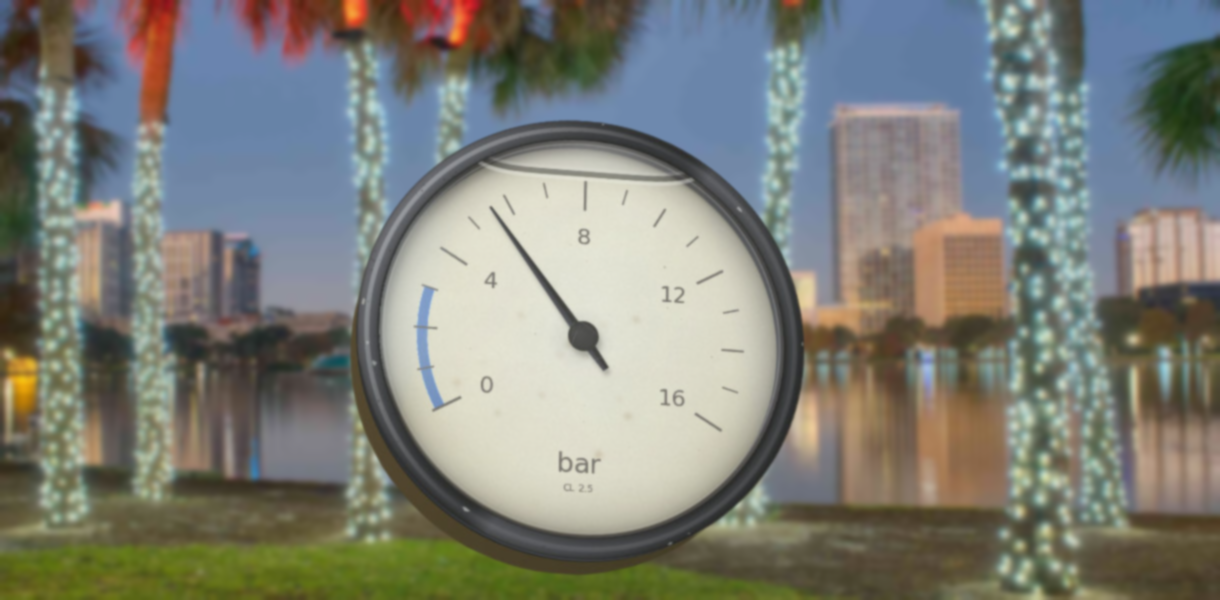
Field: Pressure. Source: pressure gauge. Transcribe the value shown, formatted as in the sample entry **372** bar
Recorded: **5.5** bar
